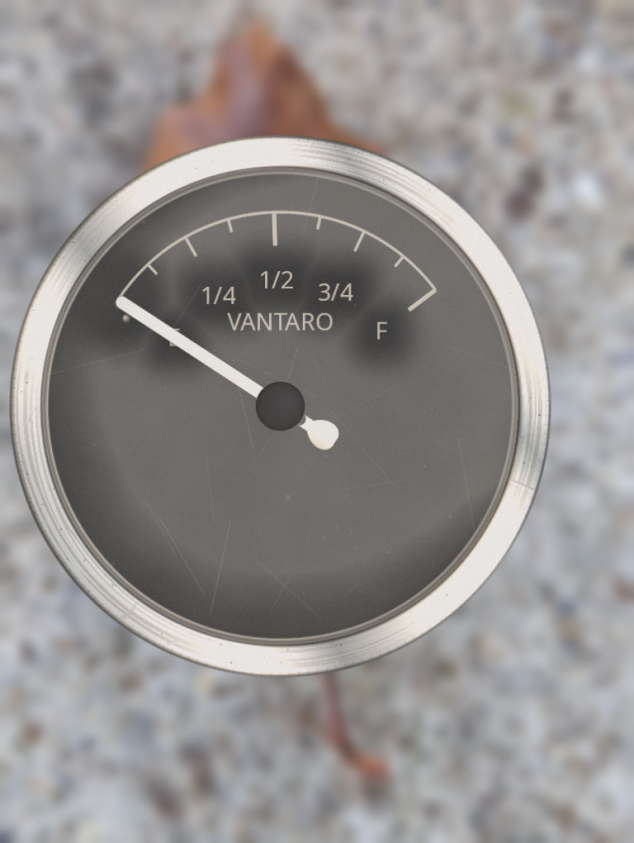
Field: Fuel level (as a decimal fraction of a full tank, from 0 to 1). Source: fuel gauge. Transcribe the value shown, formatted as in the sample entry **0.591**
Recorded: **0**
